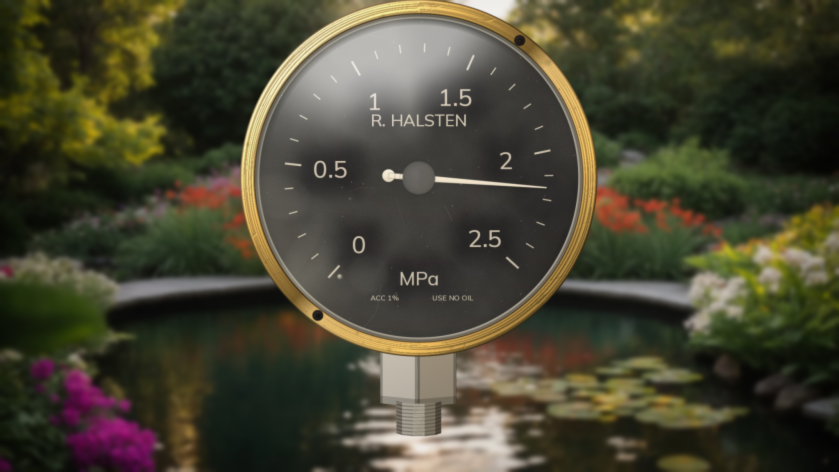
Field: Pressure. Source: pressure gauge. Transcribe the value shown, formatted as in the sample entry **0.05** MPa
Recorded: **2.15** MPa
